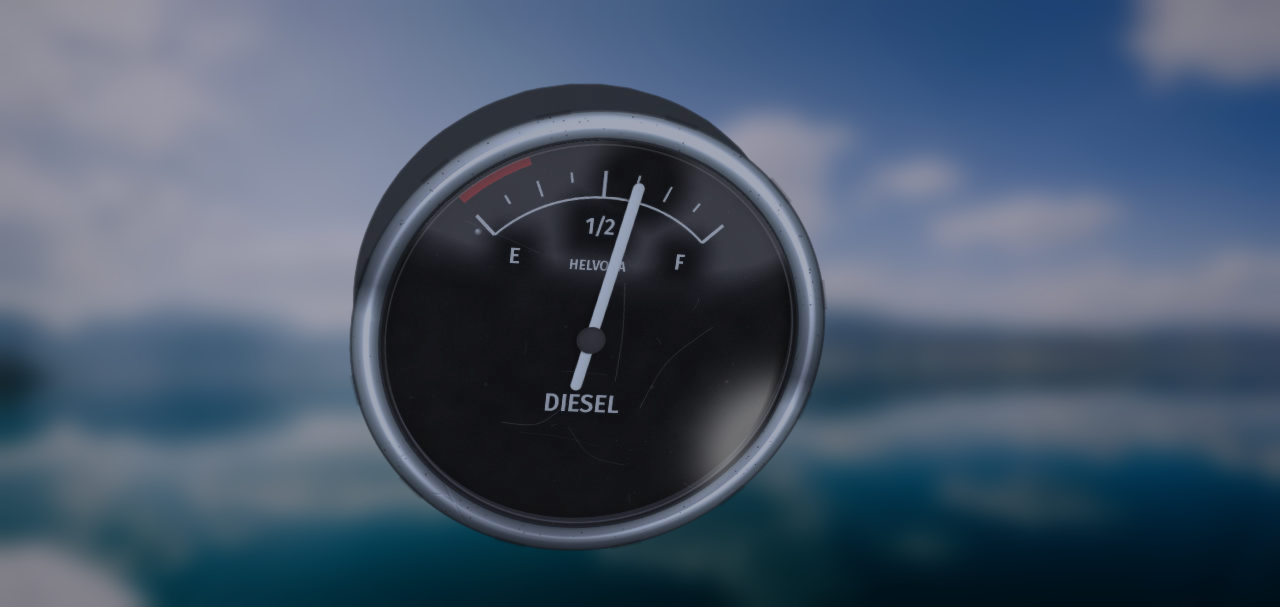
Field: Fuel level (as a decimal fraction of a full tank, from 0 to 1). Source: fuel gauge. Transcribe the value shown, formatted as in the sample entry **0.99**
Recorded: **0.625**
